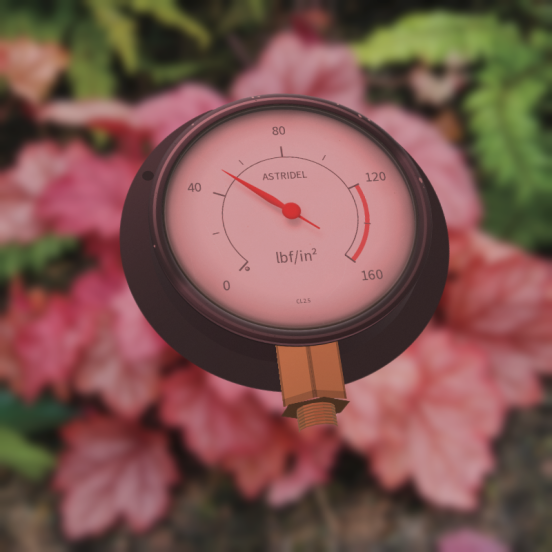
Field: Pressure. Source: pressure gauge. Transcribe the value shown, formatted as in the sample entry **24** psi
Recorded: **50** psi
